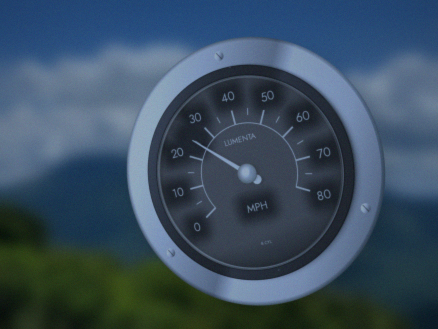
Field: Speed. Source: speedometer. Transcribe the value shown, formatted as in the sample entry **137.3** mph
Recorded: **25** mph
